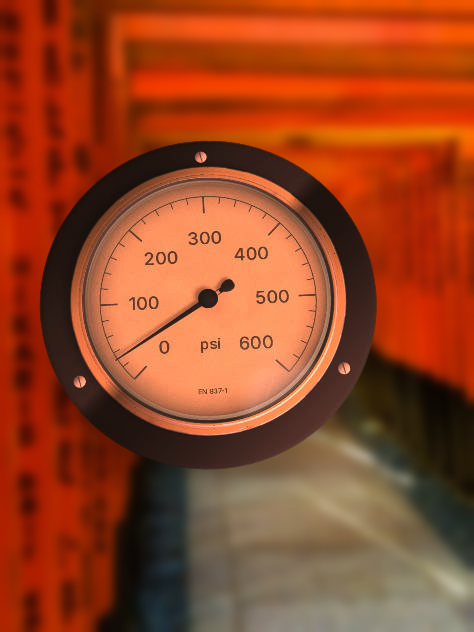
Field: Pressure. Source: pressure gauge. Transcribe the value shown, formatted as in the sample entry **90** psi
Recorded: **30** psi
